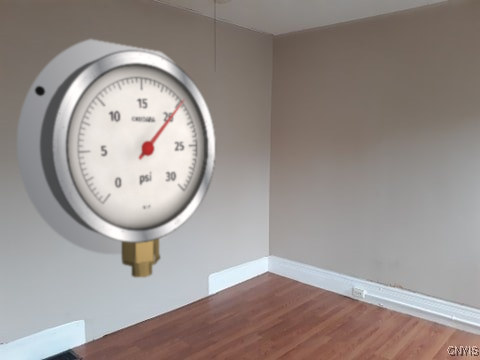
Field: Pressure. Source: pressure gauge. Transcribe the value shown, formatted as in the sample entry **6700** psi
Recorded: **20** psi
